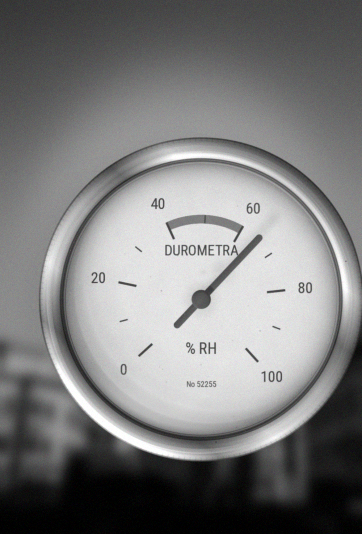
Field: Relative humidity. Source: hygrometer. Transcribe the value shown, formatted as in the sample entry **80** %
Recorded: **65** %
